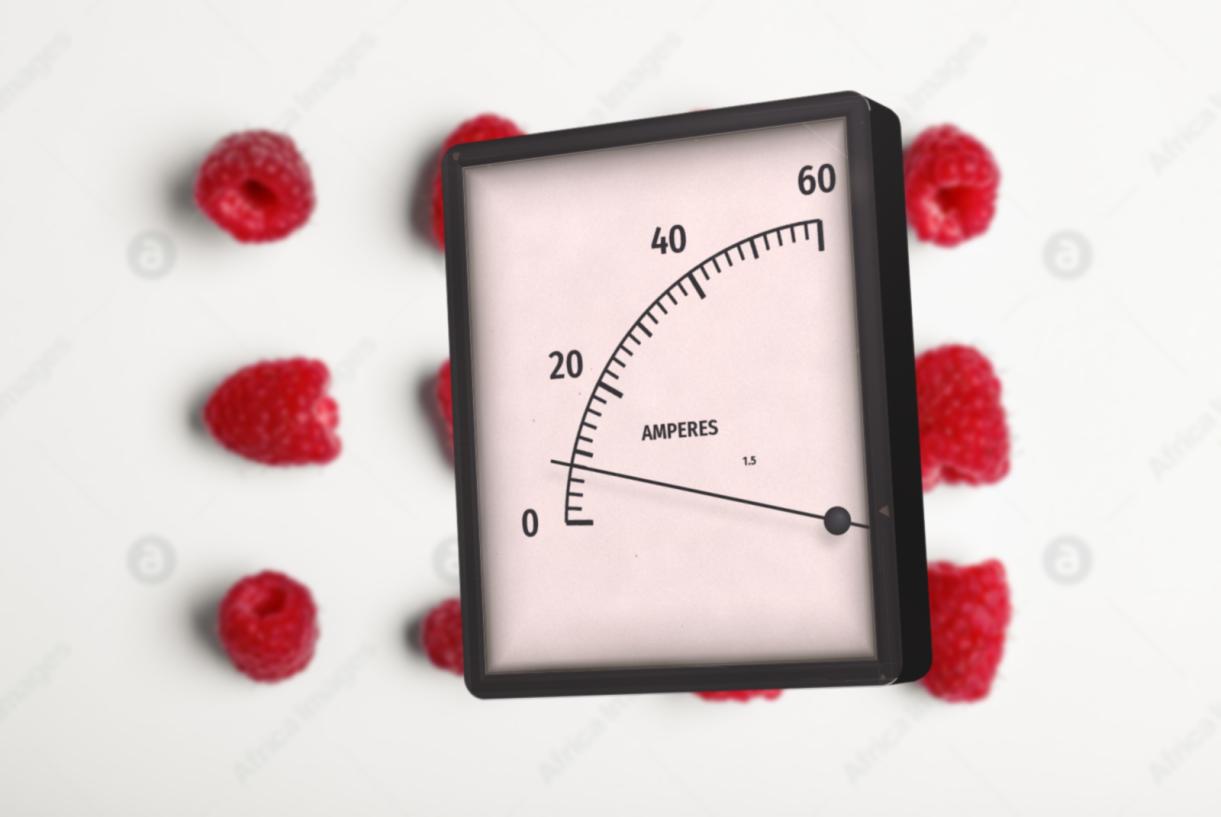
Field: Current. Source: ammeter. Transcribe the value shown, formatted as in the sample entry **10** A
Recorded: **8** A
